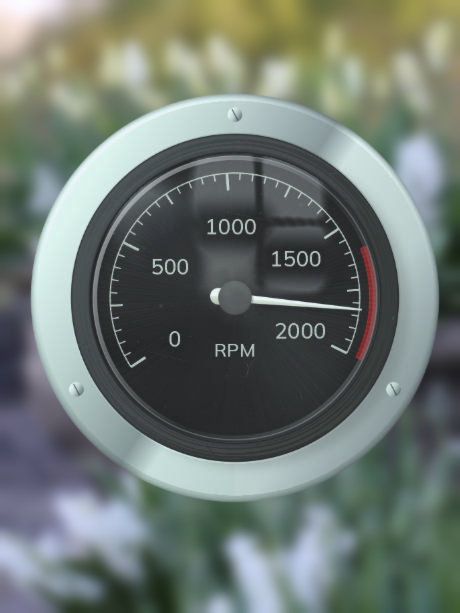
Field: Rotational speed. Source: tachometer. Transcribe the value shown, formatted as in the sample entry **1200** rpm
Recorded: **1825** rpm
